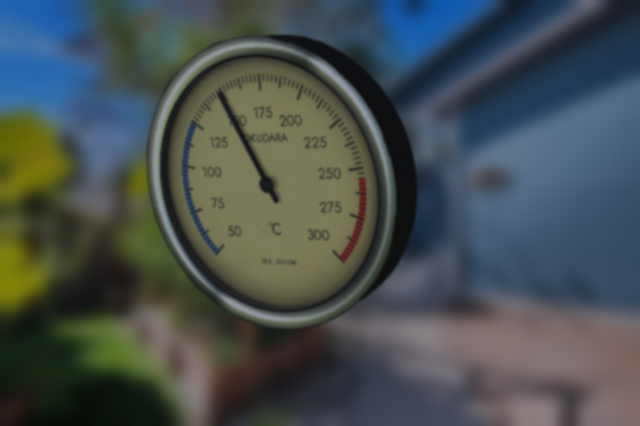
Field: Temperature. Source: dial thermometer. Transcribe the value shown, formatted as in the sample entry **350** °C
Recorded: **150** °C
